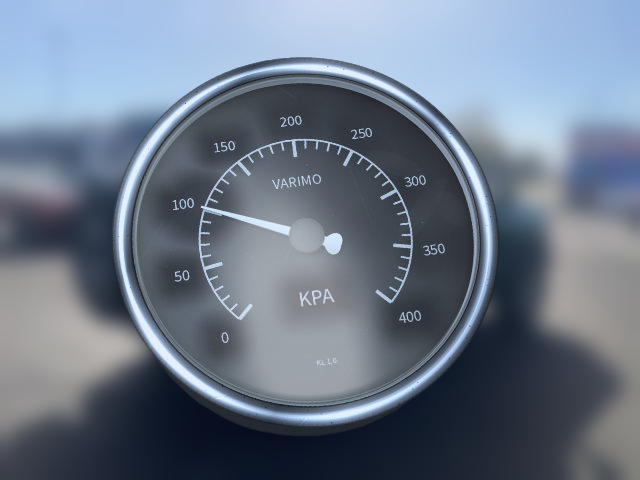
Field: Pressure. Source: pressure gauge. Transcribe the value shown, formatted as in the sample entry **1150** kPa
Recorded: **100** kPa
